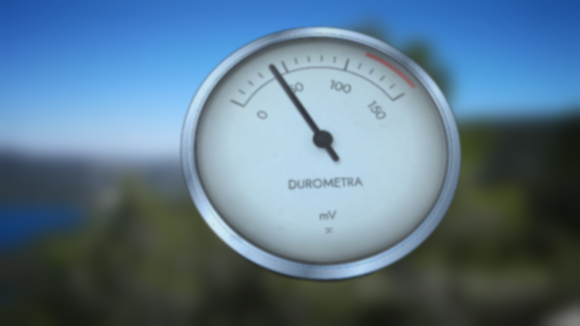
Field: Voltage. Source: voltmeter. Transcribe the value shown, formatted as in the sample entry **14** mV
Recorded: **40** mV
